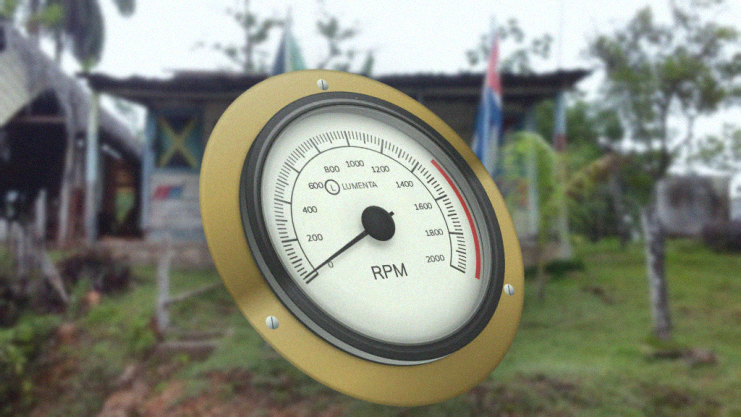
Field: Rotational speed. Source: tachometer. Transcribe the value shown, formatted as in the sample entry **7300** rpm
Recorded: **20** rpm
